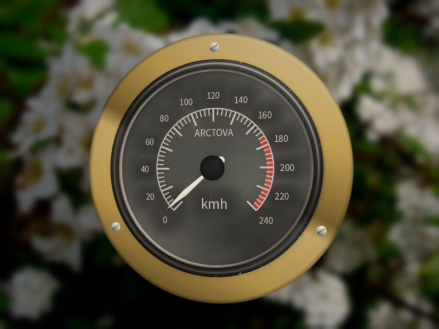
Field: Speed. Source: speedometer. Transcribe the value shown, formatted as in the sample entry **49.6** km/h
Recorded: **4** km/h
